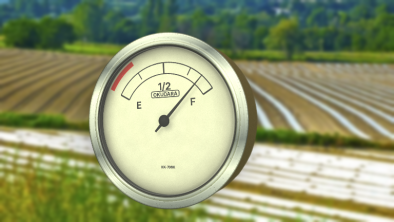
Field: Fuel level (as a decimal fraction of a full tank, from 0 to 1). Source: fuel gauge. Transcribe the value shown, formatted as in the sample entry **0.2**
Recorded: **0.875**
